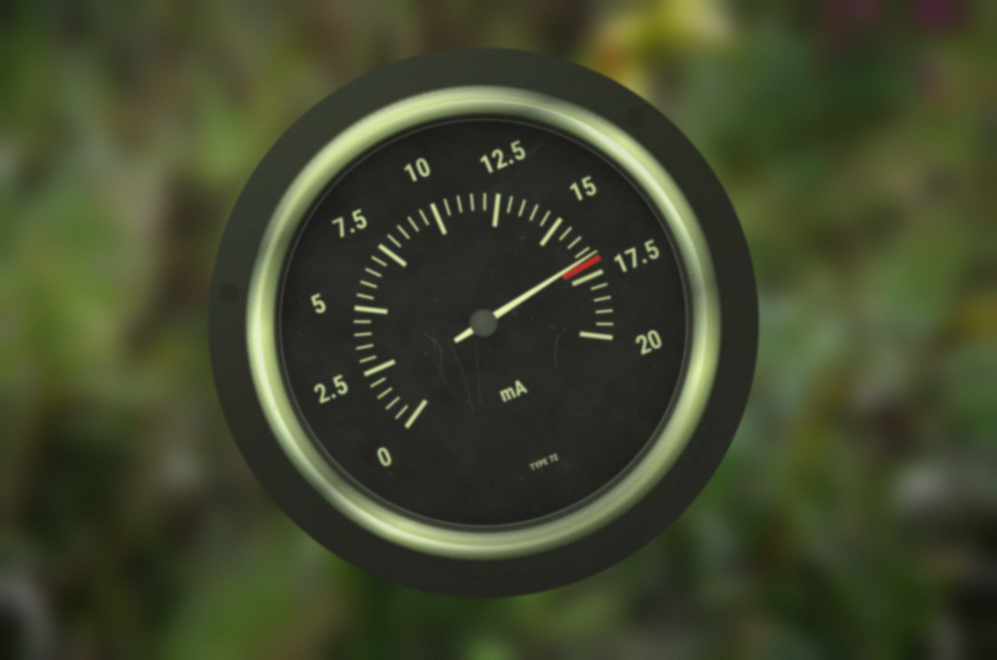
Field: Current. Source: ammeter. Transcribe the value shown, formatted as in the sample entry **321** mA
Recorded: **16.75** mA
